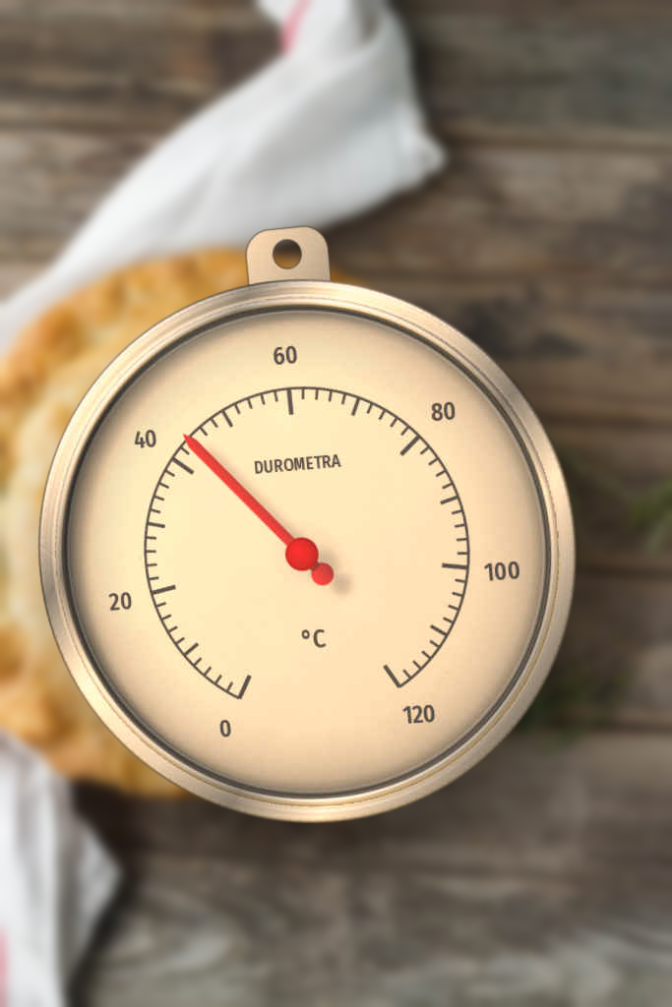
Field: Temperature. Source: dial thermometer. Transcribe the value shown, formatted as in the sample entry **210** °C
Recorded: **44** °C
